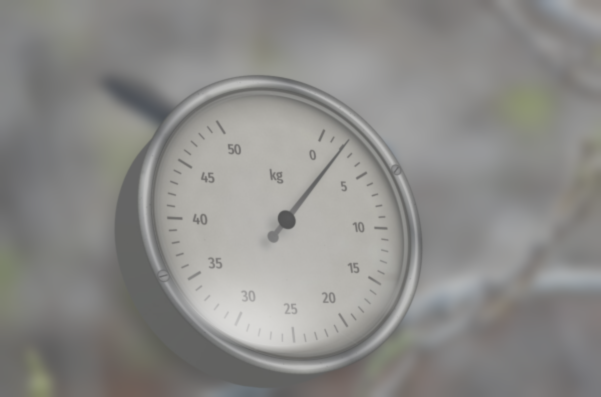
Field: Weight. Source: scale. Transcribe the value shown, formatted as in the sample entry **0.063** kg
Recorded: **2** kg
